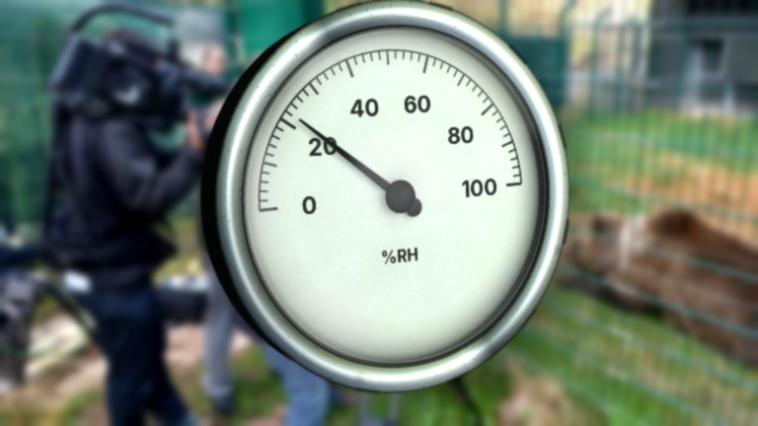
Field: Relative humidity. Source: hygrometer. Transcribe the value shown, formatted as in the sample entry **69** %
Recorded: **22** %
